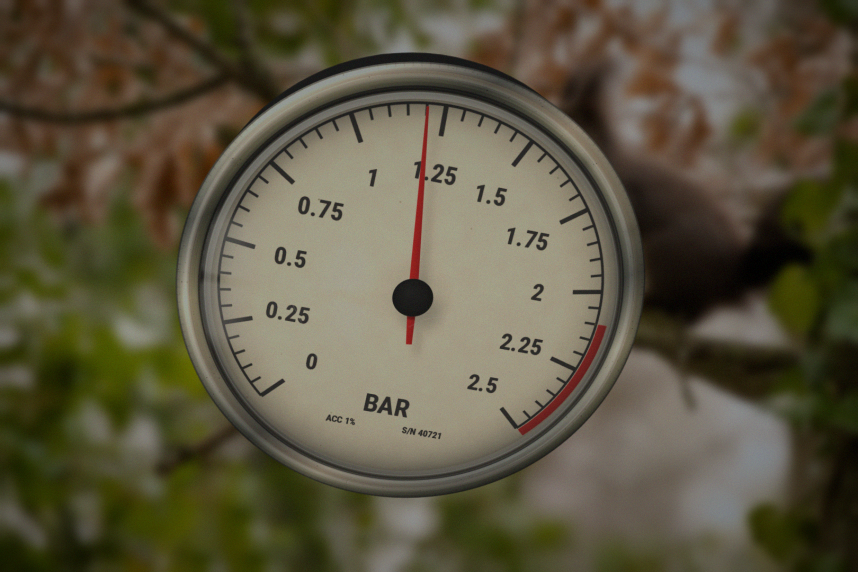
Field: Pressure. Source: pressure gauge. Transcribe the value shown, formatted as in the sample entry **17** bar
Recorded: **1.2** bar
